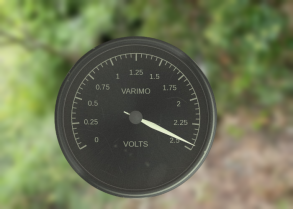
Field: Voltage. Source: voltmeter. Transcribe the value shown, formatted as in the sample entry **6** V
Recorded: **2.45** V
